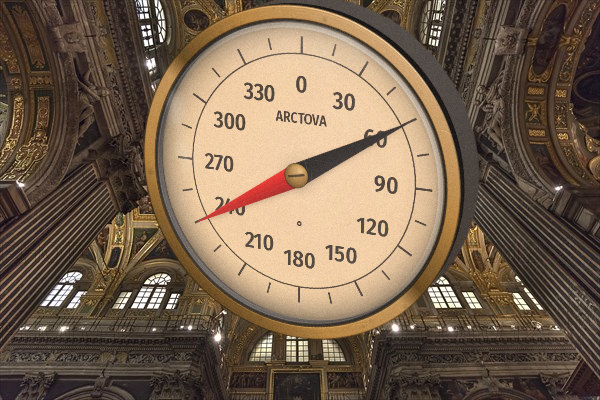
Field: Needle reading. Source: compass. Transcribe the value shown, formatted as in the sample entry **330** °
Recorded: **240** °
